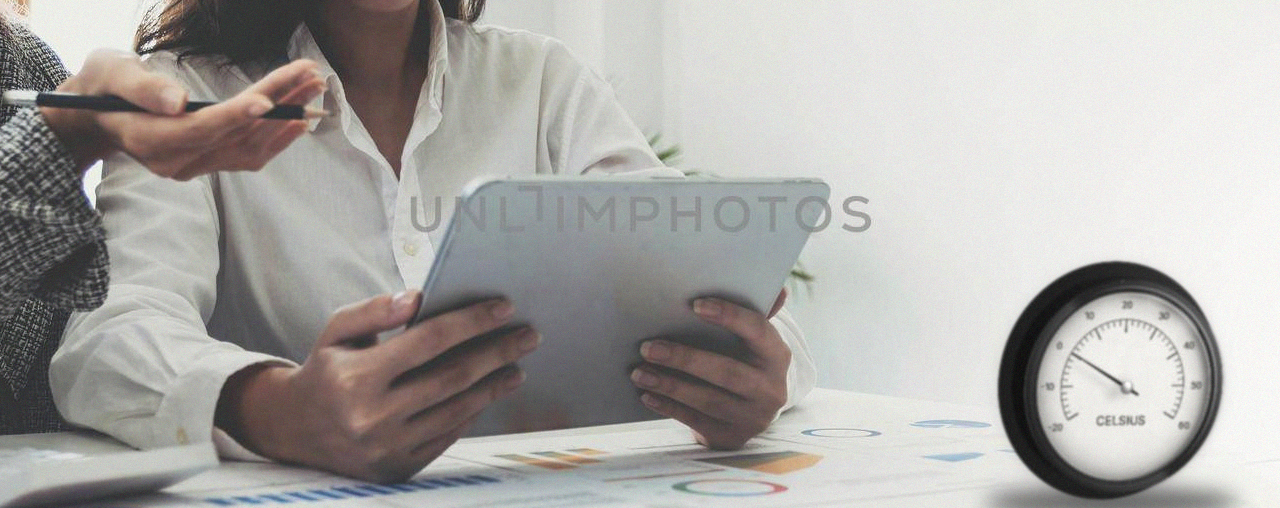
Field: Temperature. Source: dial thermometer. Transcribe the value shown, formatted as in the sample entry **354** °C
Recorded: **0** °C
